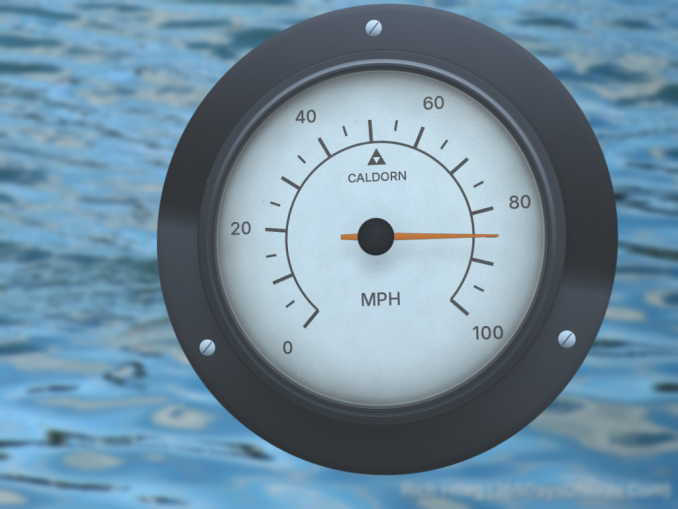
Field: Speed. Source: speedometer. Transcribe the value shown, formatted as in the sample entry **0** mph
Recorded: **85** mph
